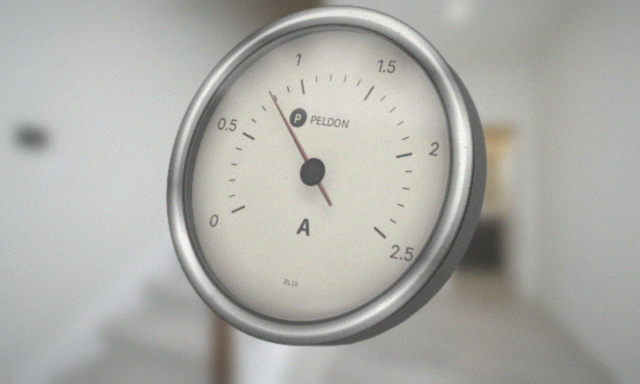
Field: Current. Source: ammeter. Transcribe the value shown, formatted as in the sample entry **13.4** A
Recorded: **0.8** A
